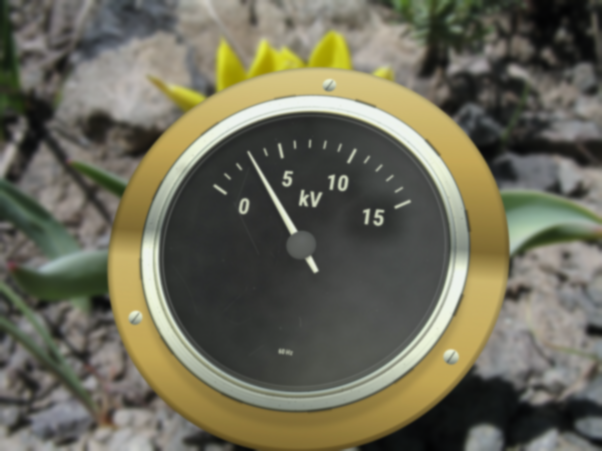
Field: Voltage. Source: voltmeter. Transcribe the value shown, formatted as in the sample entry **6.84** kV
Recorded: **3** kV
